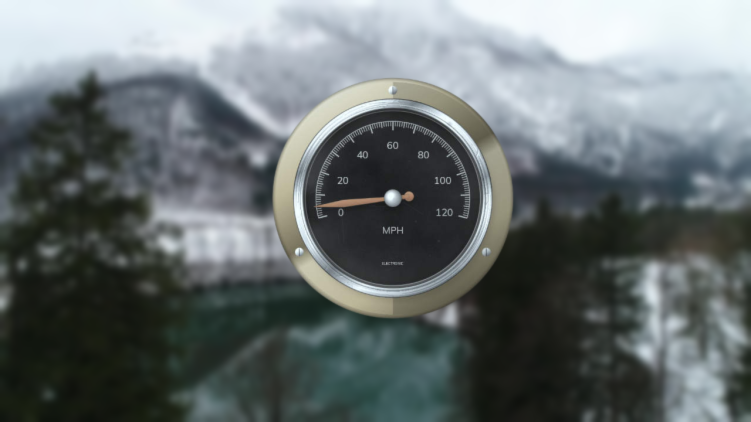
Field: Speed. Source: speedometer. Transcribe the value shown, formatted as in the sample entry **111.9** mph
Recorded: **5** mph
